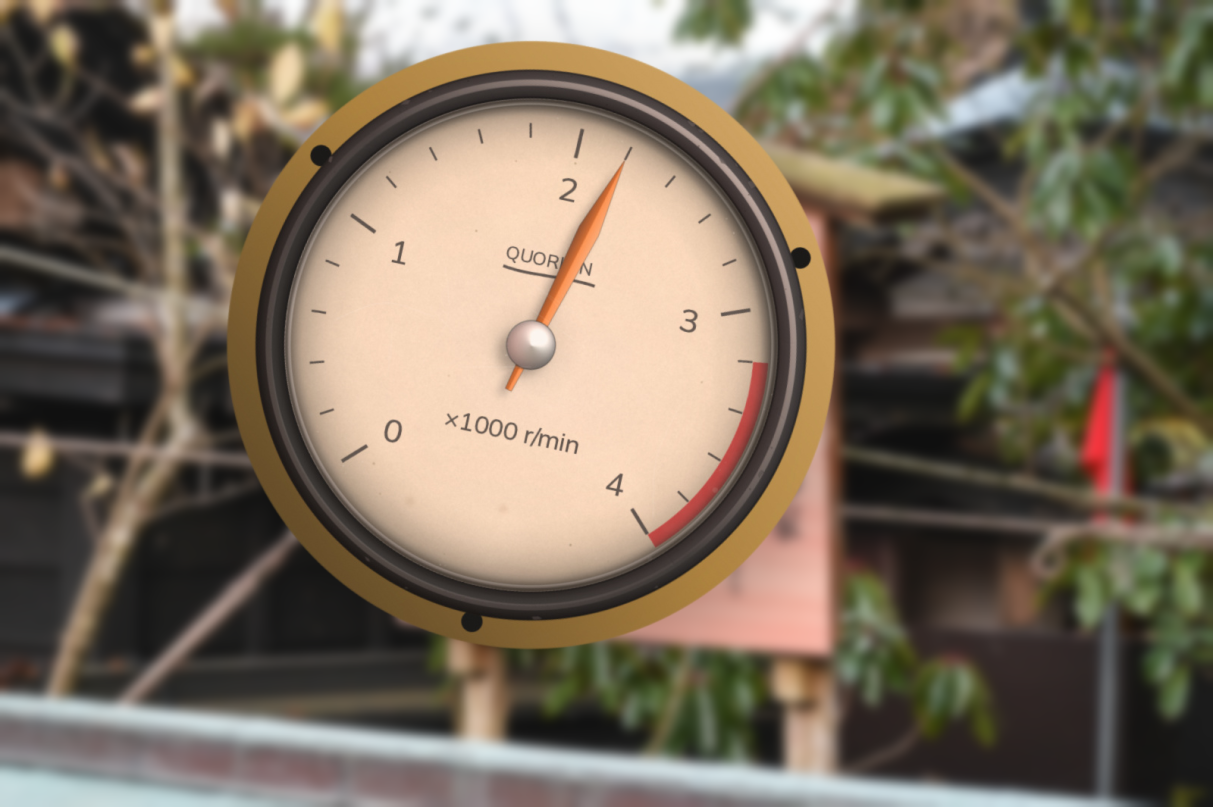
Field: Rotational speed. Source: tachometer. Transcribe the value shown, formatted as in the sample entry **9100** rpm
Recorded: **2200** rpm
